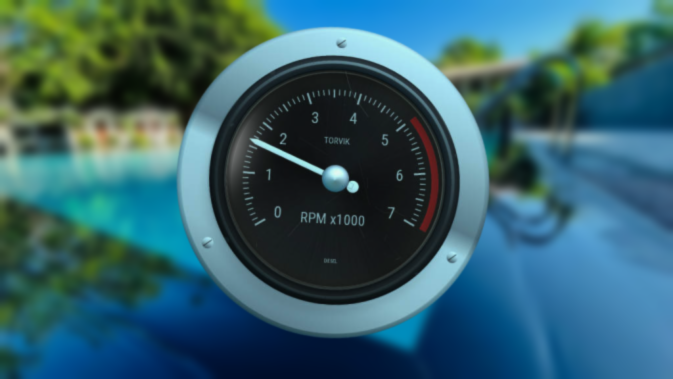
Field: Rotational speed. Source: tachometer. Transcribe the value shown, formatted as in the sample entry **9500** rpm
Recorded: **1600** rpm
